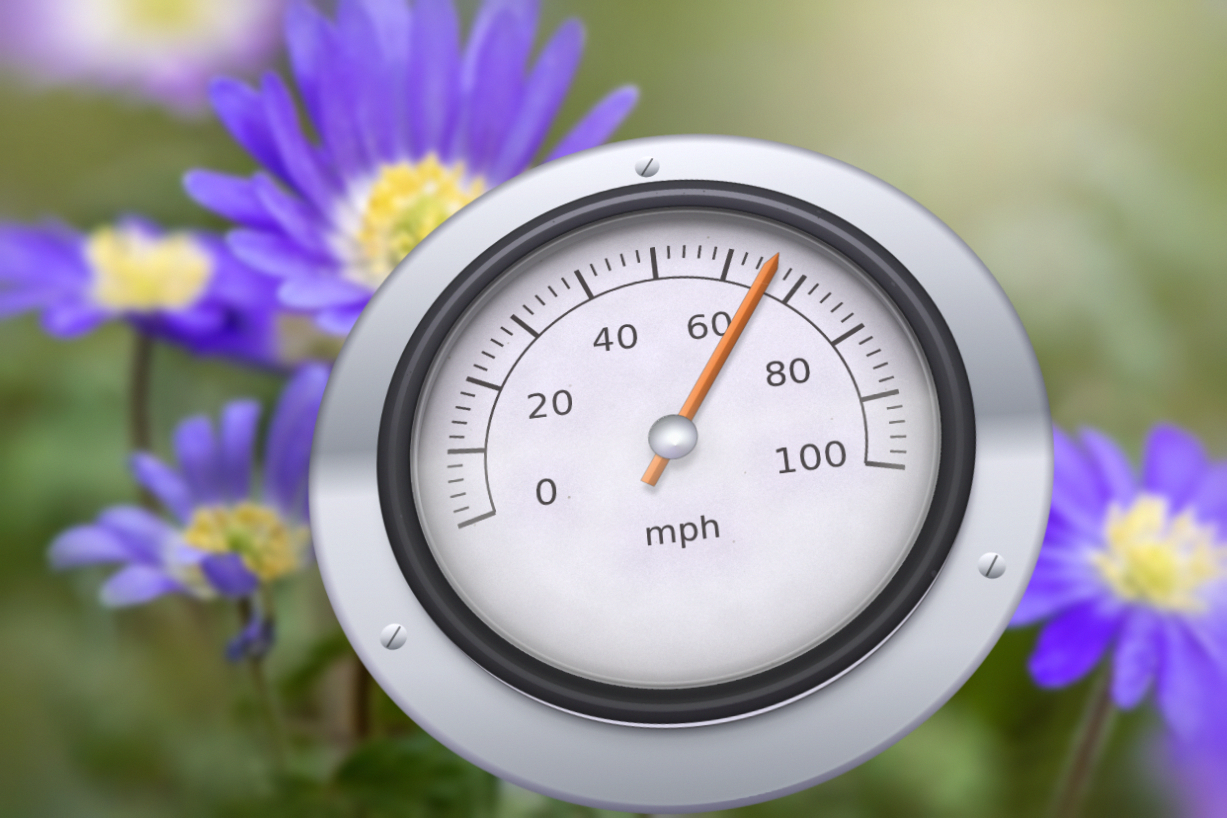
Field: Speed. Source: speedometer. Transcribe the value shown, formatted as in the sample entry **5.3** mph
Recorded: **66** mph
